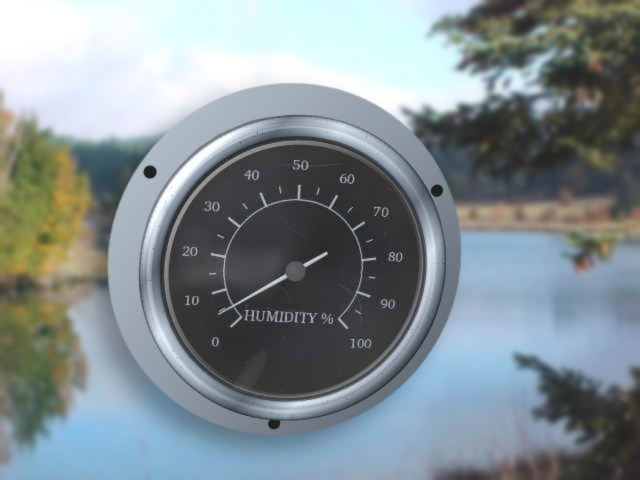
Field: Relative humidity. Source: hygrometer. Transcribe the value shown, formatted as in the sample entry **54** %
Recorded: **5** %
